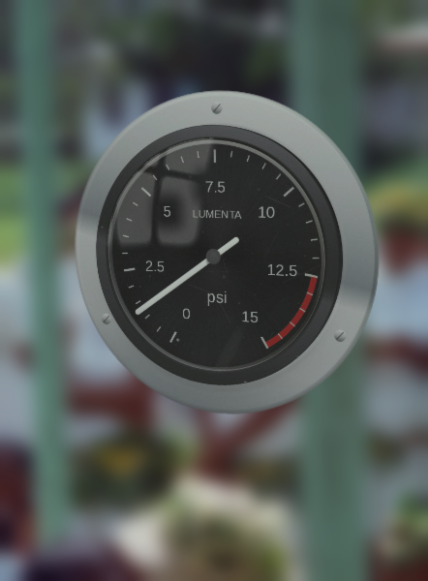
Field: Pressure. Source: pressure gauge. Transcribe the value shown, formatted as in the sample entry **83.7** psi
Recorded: **1.25** psi
